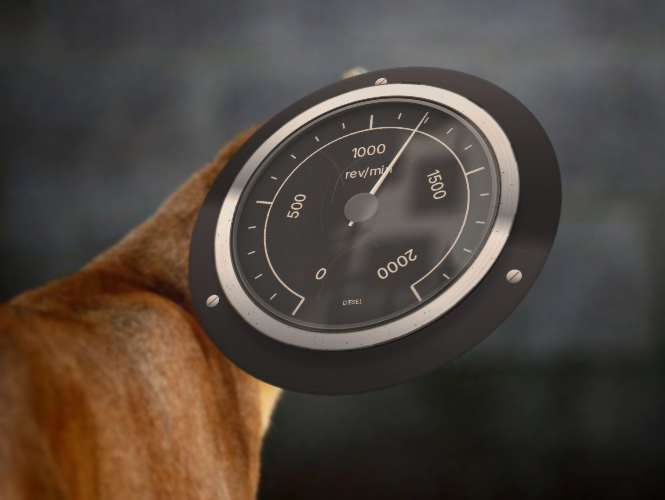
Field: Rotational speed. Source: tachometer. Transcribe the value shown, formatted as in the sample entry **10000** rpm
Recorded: **1200** rpm
